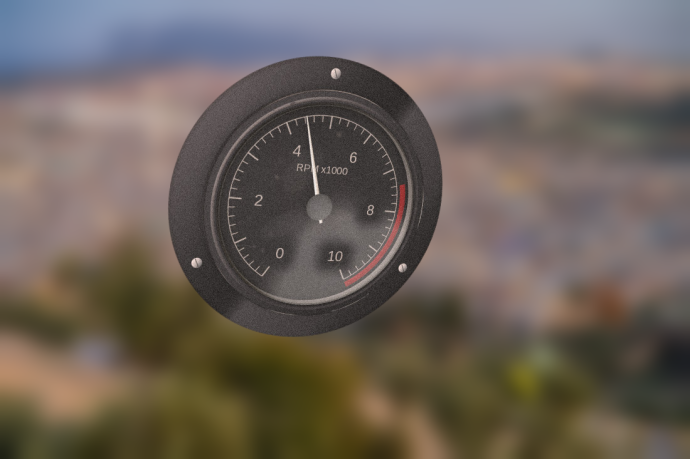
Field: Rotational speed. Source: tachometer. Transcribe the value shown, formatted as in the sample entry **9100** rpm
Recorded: **4400** rpm
